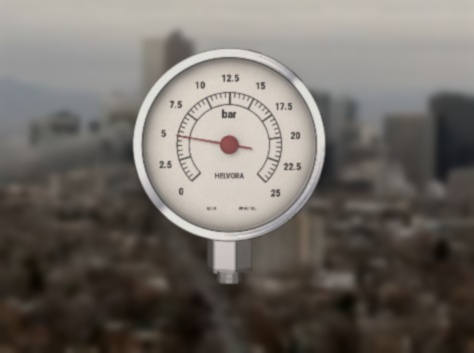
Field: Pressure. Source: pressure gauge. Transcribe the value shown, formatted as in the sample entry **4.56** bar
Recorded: **5** bar
